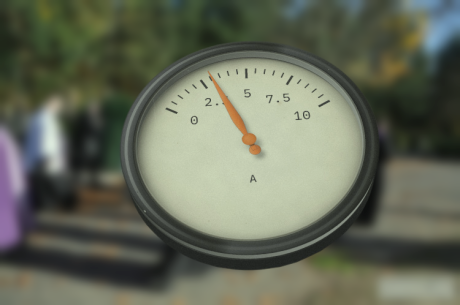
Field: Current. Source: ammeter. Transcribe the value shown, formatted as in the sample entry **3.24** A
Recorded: **3** A
